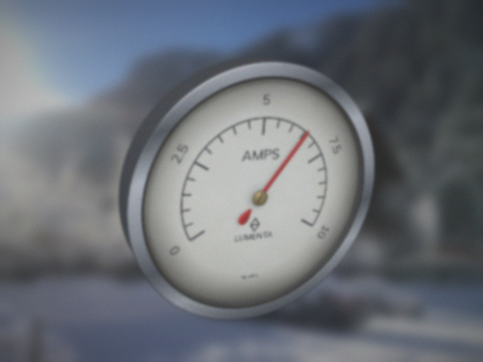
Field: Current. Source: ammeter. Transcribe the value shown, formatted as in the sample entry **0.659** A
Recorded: **6.5** A
